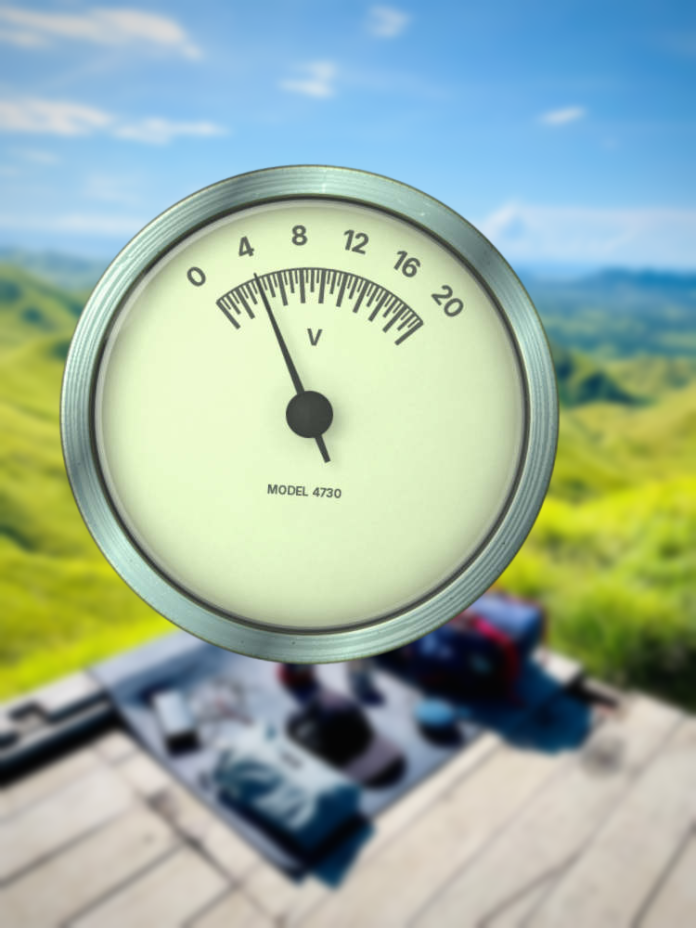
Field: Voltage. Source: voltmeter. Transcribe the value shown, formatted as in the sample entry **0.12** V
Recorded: **4** V
